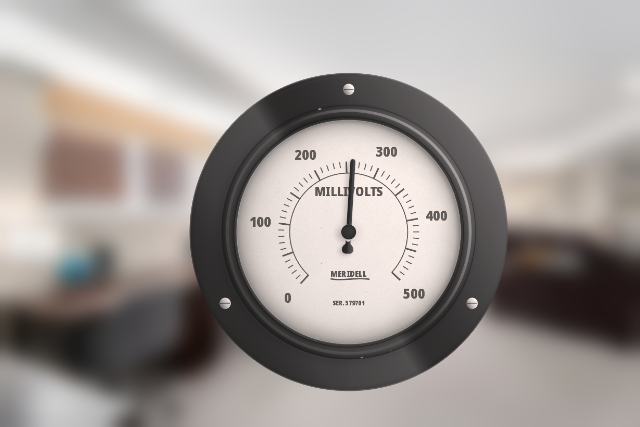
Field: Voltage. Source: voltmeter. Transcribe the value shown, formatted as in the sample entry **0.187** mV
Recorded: **260** mV
